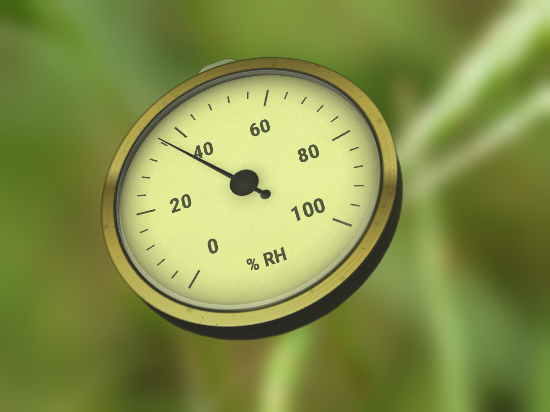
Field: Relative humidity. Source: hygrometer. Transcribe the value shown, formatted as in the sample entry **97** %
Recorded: **36** %
